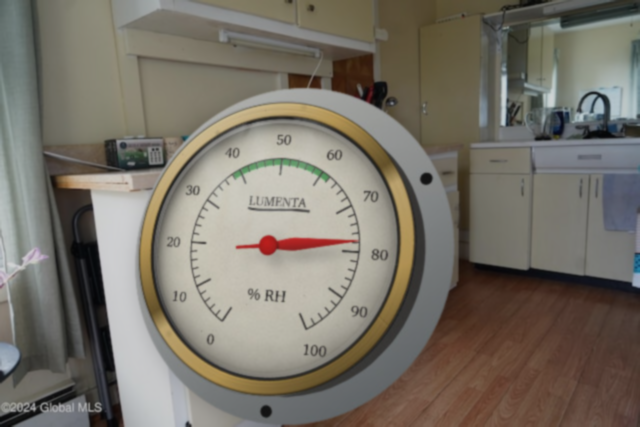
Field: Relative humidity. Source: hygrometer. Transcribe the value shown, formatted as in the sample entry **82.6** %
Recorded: **78** %
